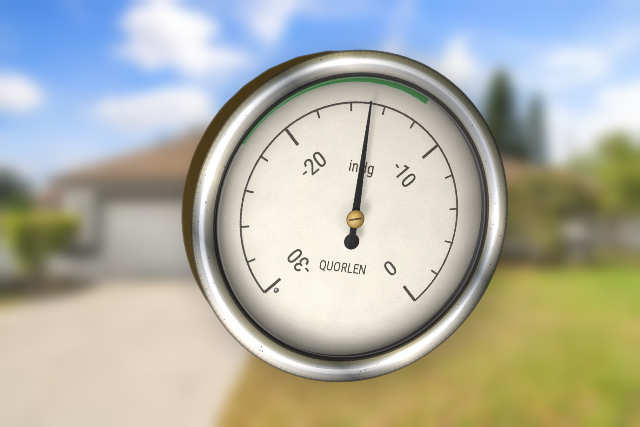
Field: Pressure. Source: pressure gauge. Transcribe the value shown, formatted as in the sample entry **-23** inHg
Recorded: **-15** inHg
